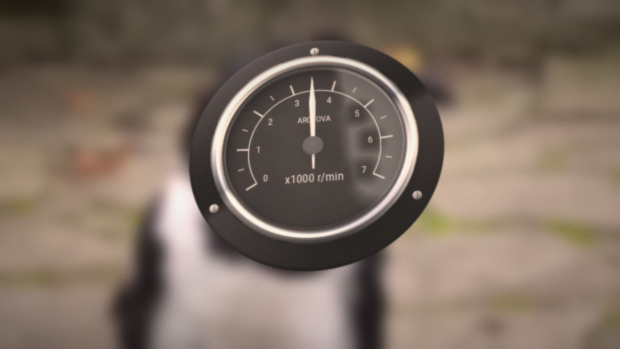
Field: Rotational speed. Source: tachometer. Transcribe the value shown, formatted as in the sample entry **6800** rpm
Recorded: **3500** rpm
